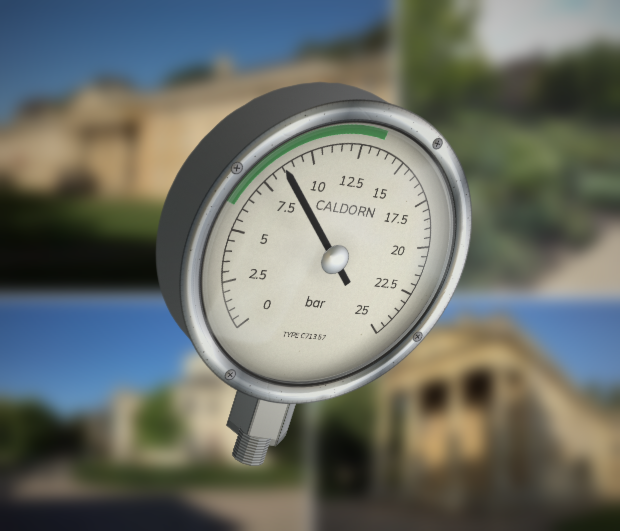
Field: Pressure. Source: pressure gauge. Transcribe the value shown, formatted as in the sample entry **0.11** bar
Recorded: **8.5** bar
